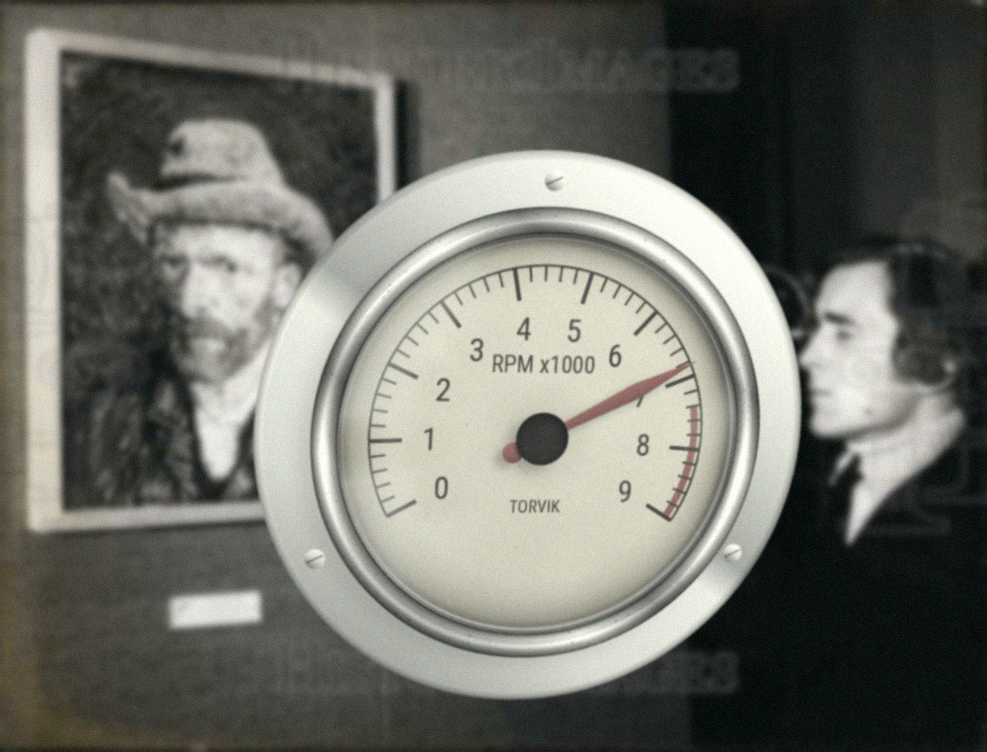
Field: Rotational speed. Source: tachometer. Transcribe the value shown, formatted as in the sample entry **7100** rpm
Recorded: **6800** rpm
